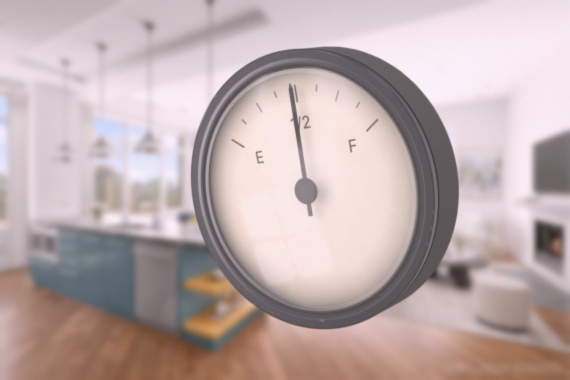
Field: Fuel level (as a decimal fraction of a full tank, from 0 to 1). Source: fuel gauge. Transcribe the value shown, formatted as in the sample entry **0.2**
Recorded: **0.5**
